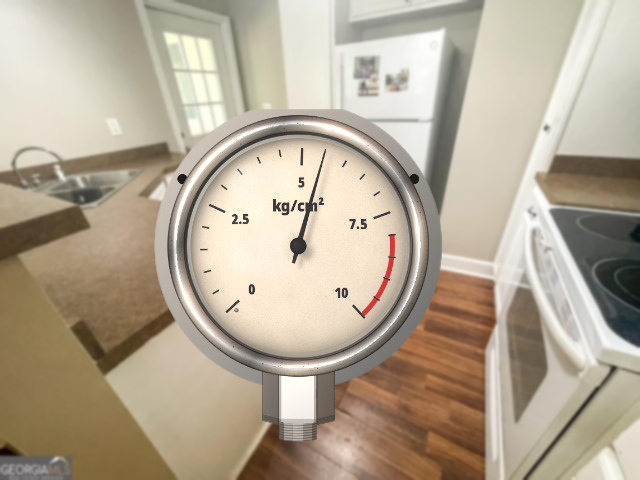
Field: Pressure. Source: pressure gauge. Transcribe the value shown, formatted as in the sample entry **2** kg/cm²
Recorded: **5.5** kg/cm²
